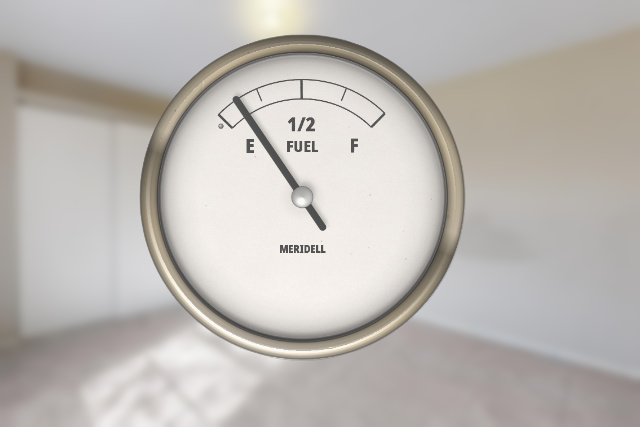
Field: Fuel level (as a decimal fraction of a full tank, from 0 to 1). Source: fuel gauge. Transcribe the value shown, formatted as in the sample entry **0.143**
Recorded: **0.125**
